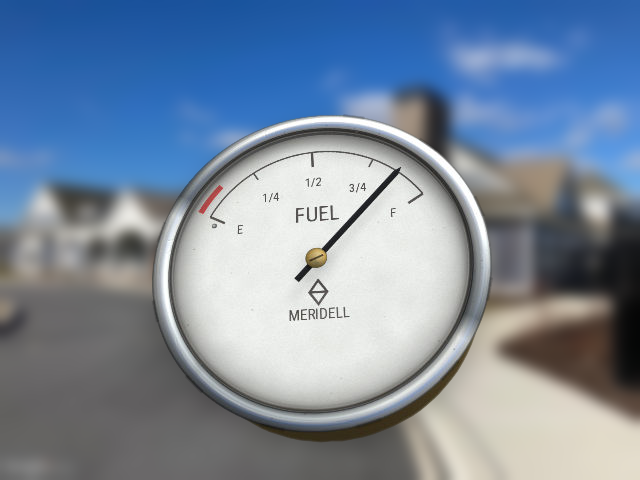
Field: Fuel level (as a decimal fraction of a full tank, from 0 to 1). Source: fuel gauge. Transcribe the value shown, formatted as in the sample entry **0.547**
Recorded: **0.875**
